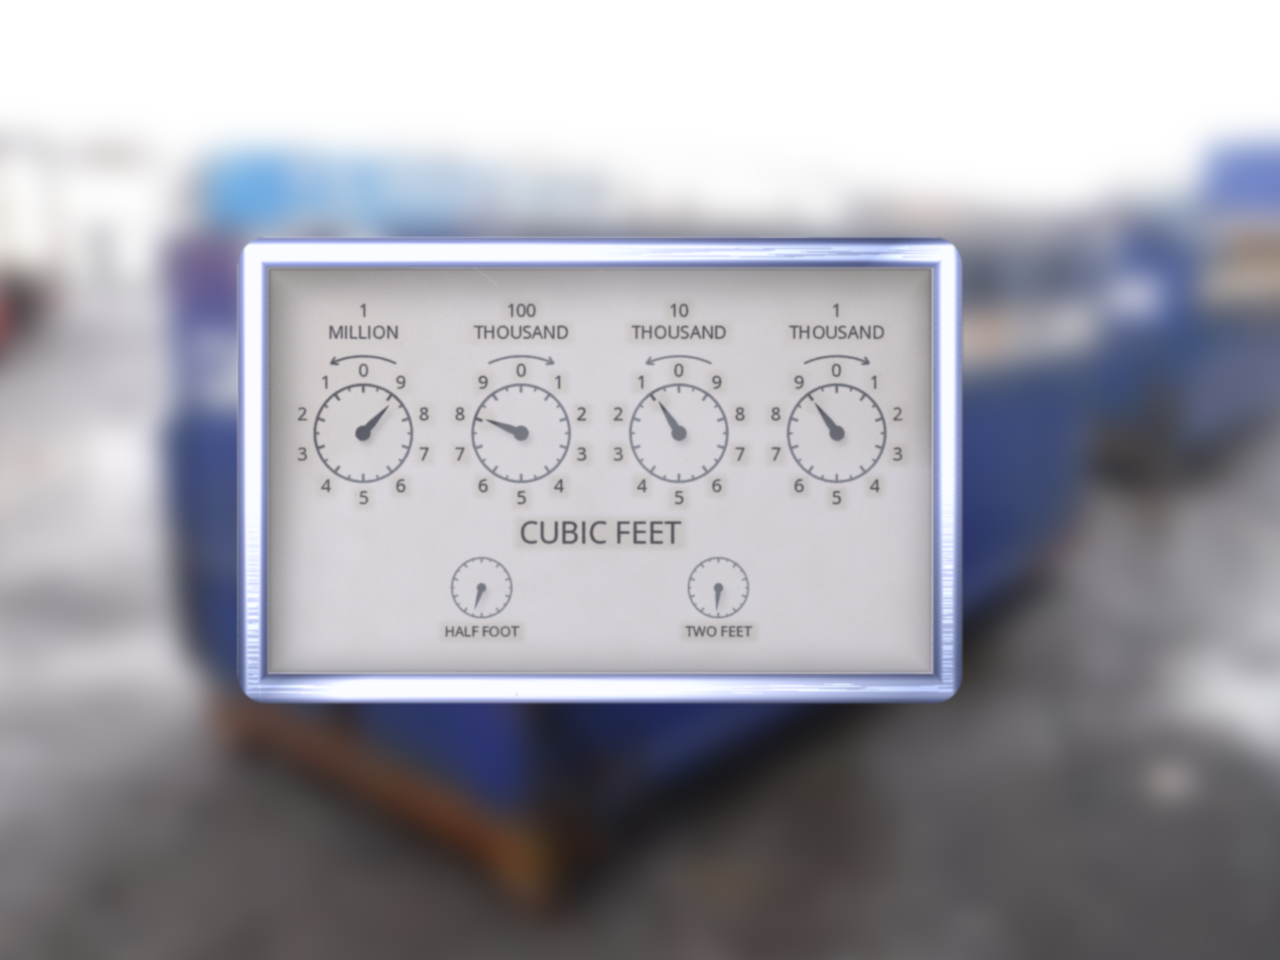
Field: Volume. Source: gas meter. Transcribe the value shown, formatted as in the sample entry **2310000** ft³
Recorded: **880900** ft³
